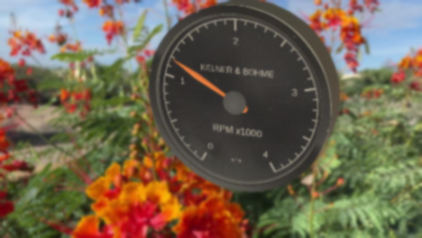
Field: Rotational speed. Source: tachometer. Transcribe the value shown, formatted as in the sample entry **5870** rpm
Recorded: **1200** rpm
